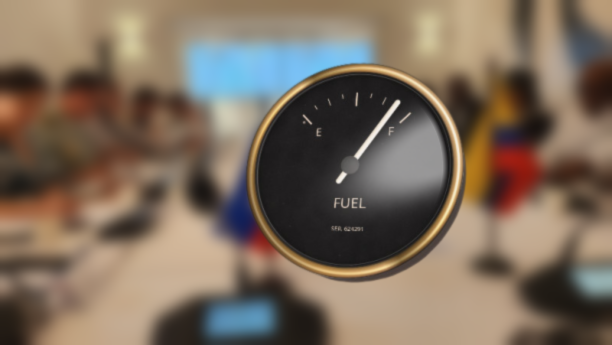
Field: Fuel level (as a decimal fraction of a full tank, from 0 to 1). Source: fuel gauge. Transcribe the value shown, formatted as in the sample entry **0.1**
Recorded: **0.875**
